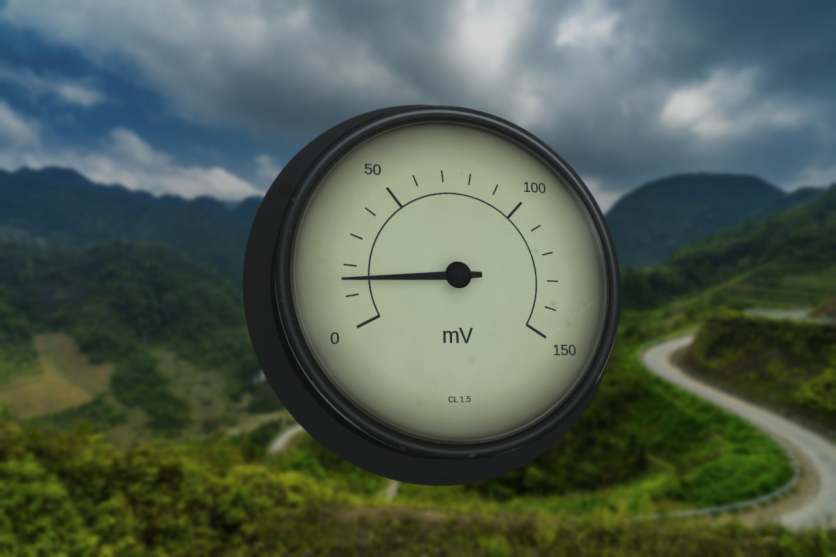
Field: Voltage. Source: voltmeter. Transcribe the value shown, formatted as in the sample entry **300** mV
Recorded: **15** mV
